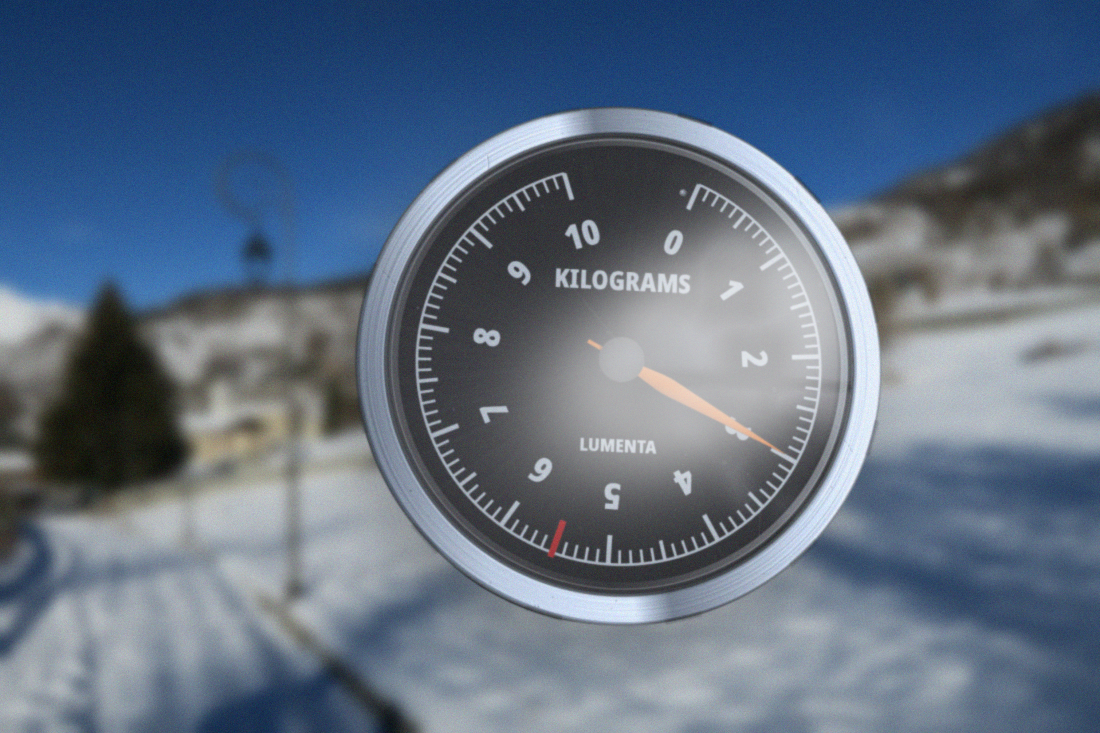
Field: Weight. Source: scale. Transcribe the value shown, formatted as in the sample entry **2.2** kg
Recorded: **3** kg
